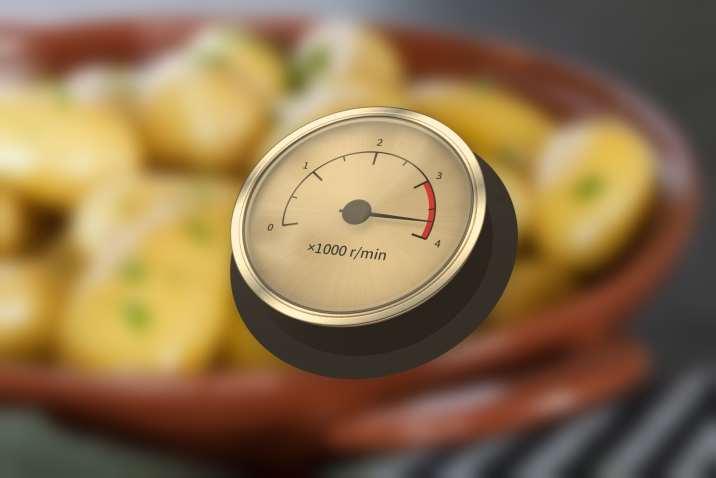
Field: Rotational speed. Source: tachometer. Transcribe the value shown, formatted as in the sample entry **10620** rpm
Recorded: **3750** rpm
